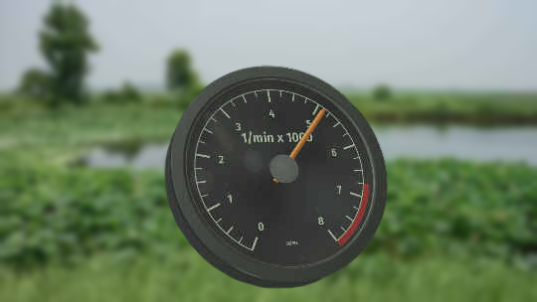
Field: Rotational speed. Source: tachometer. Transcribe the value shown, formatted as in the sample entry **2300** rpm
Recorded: **5125** rpm
